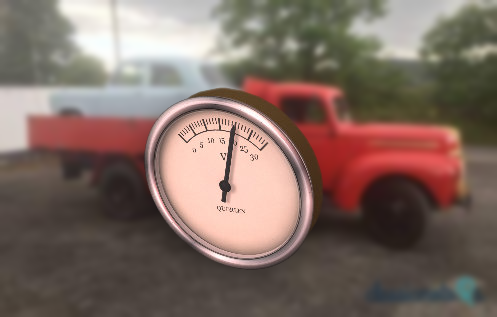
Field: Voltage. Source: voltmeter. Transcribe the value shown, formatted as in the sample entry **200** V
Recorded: **20** V
